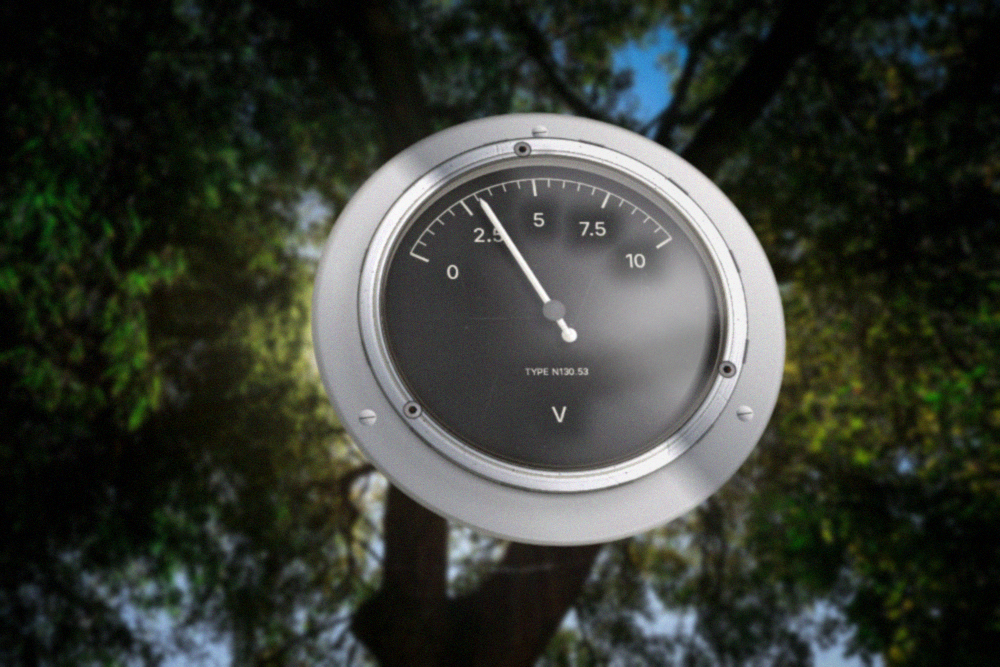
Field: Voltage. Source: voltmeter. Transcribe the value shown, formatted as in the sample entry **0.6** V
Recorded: **3** V
